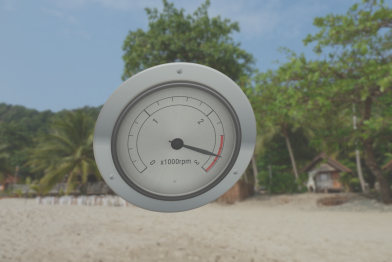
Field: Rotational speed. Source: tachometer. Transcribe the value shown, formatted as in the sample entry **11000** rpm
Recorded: **2700** rpm
